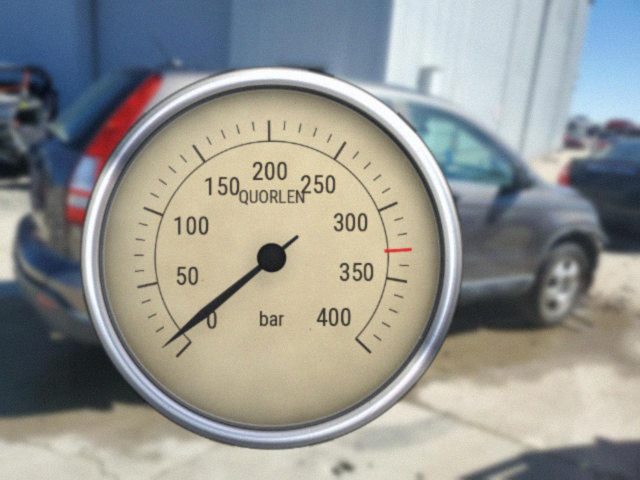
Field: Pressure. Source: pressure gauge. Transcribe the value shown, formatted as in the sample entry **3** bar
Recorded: **10** bar
